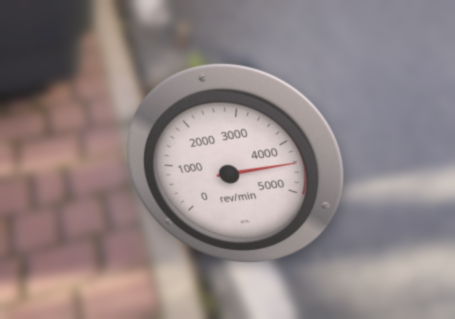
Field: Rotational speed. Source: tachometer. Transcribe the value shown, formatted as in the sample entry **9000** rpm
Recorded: **4400** rpm
